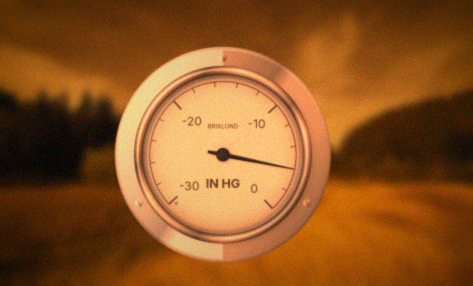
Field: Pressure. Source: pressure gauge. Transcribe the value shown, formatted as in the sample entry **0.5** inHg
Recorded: **-4** inHg
